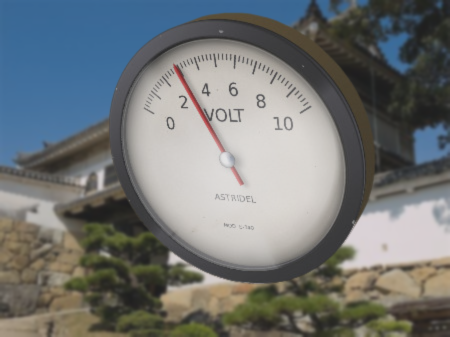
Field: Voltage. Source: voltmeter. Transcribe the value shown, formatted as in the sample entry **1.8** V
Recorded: **3** V
